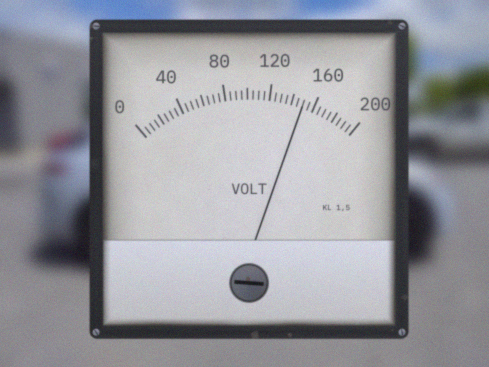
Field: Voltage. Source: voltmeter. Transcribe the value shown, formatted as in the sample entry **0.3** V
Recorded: **150** V
